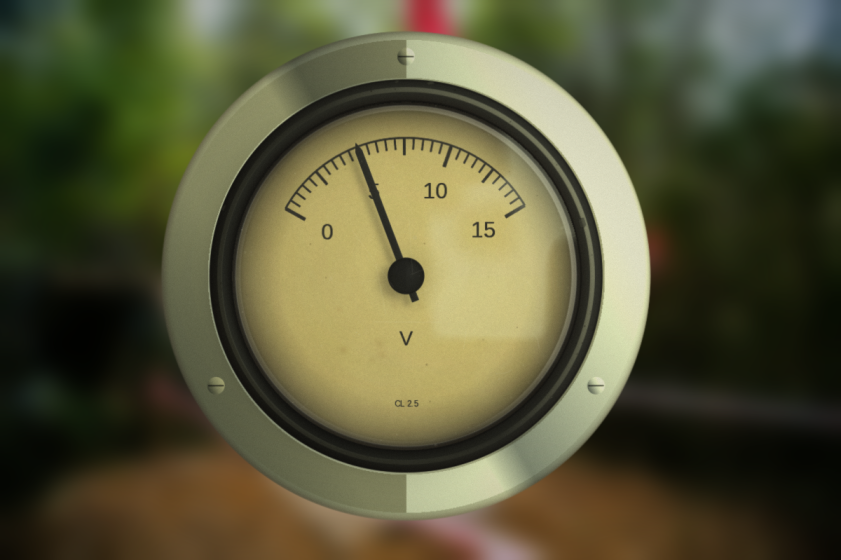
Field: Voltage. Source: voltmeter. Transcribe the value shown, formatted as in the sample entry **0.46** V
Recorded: **5** V
